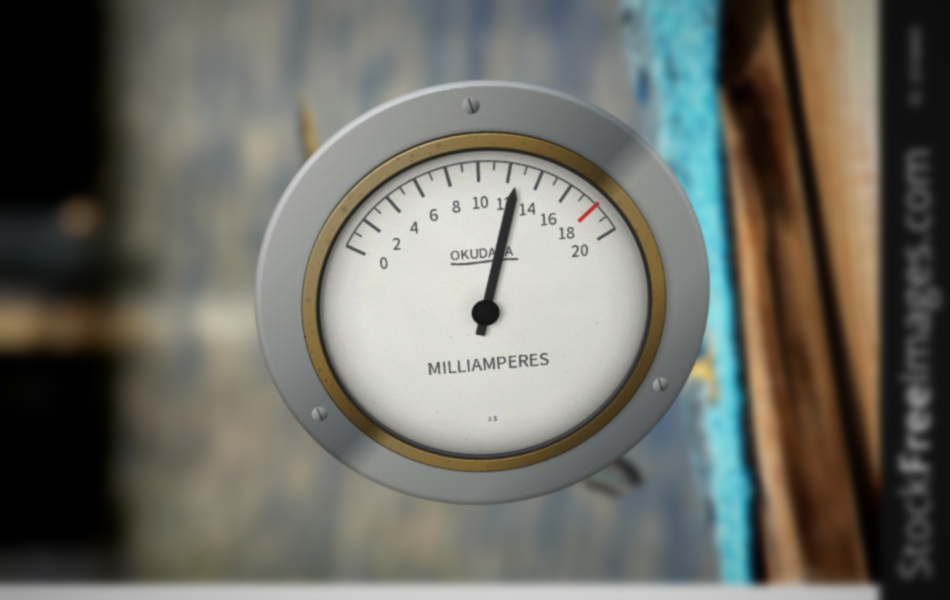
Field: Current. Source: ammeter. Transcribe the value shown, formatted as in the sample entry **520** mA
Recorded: **12.5** mA
